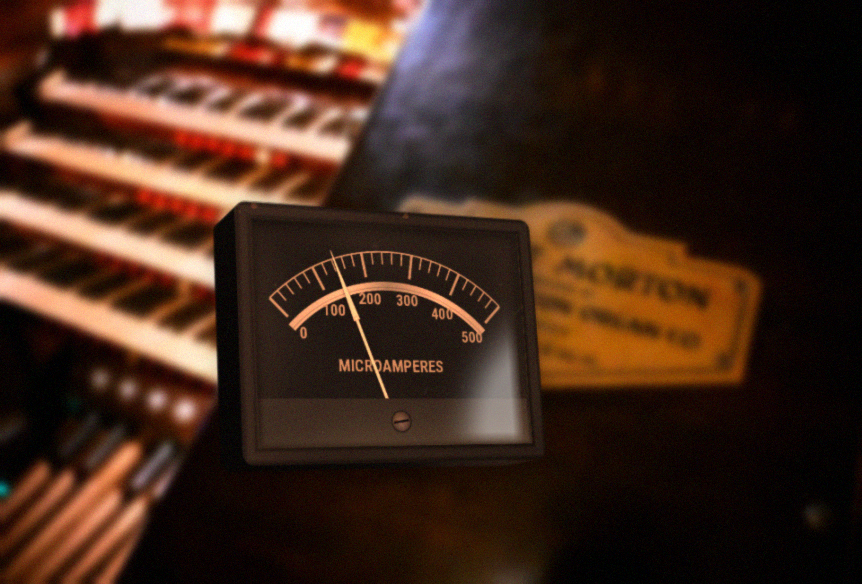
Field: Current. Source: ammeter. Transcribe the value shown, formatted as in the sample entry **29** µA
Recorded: **140** µA
